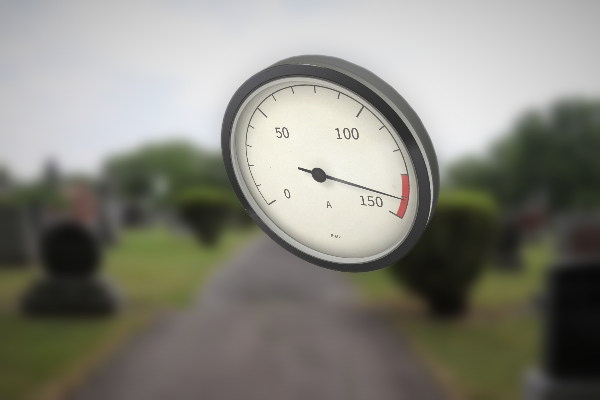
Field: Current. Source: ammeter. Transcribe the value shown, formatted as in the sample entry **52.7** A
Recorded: **140** A
